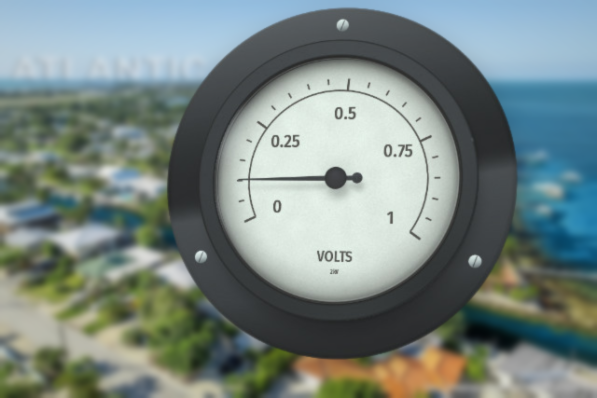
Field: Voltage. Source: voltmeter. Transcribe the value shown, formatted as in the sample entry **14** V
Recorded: **0.1** V
